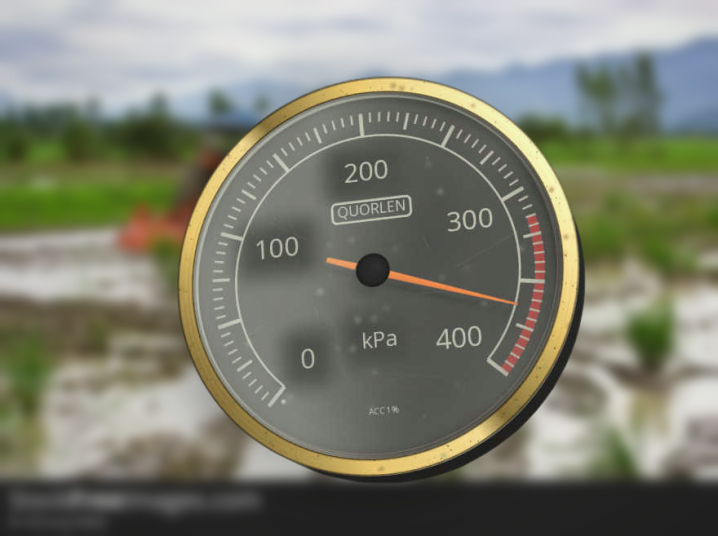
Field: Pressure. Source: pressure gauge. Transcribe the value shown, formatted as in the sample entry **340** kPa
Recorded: **365** kPa
